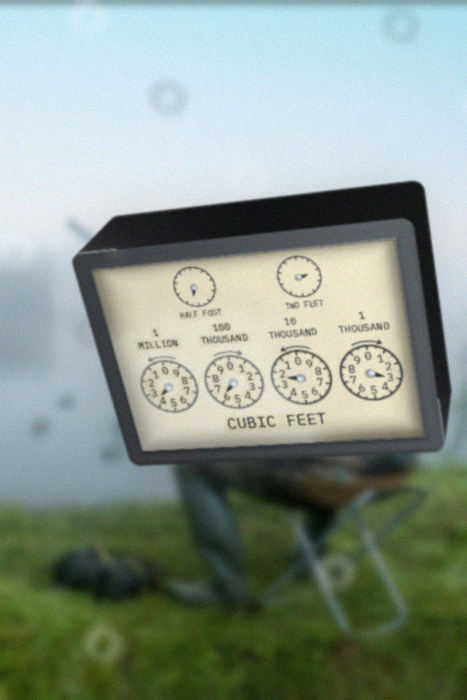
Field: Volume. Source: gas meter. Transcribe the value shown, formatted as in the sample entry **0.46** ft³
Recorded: **362300** ft³
